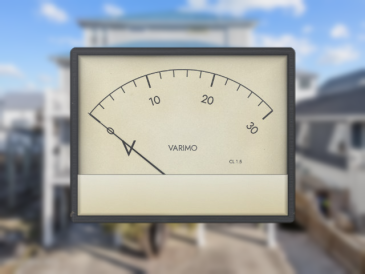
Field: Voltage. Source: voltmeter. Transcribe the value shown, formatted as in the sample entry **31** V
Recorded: **0** V
